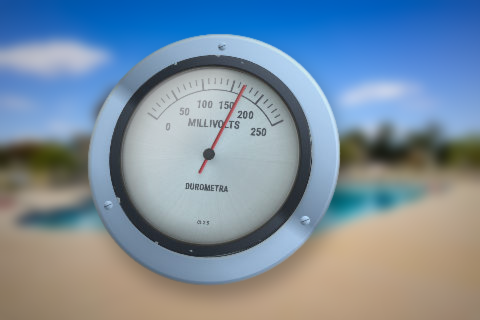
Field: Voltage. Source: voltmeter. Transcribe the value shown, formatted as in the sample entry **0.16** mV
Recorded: **170** mV
